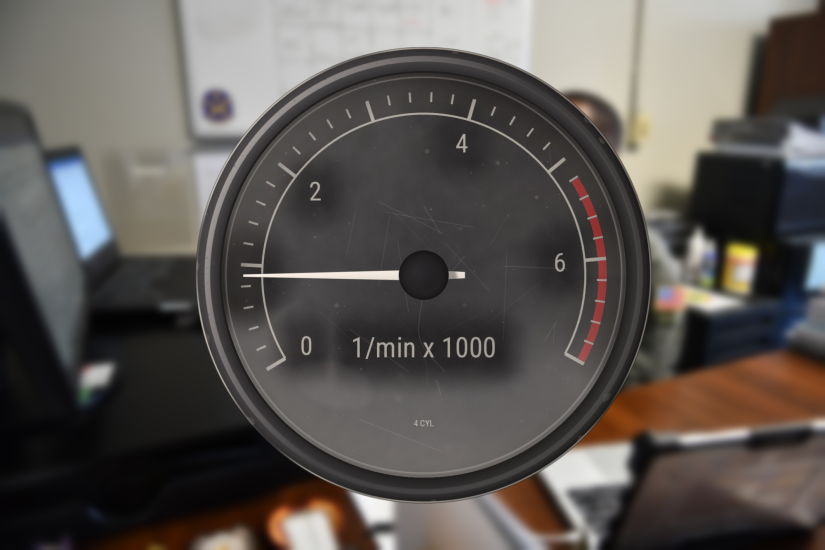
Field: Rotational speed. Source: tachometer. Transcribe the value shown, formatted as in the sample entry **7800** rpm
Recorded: **900** rpm
